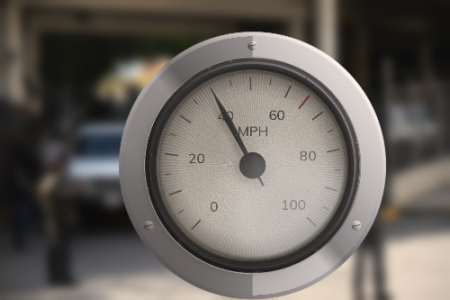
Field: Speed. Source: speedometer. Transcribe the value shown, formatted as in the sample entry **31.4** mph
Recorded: **40** mph
